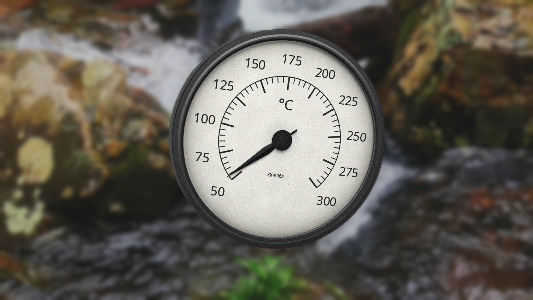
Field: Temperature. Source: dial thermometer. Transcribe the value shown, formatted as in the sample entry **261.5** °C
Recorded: **55** °C
